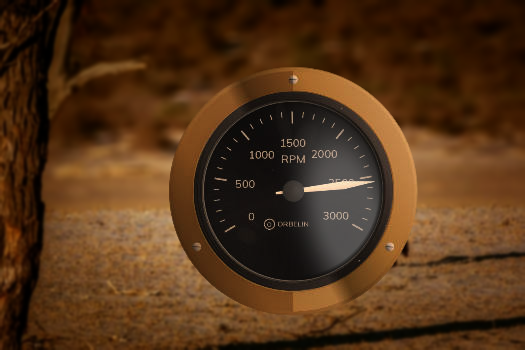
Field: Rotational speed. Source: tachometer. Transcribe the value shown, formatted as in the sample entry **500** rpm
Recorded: **2550** rpm
